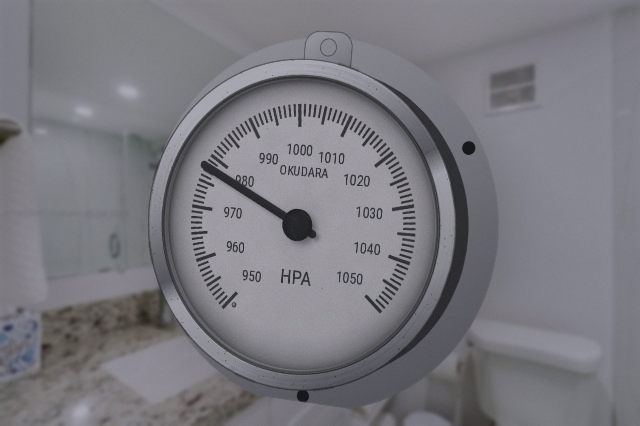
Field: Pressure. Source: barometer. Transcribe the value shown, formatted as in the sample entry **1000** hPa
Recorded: **978** hPa
